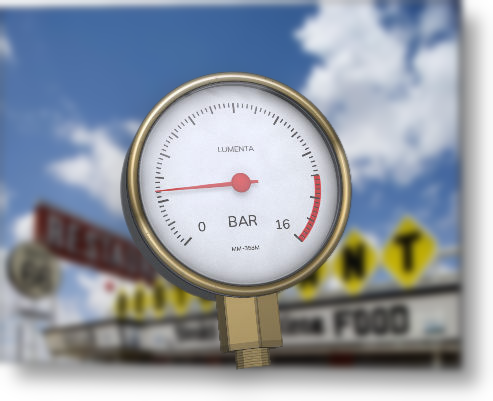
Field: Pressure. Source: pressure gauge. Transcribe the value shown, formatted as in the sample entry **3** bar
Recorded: **2.4** bar
